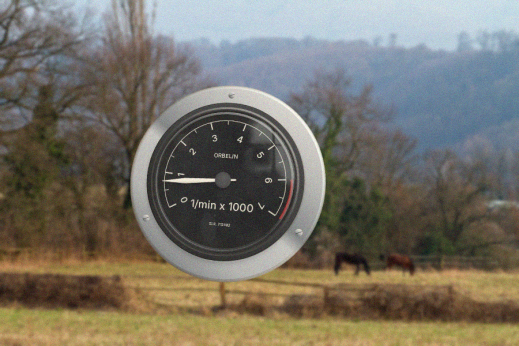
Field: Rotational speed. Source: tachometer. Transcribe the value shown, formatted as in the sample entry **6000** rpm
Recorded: **750** rpm
